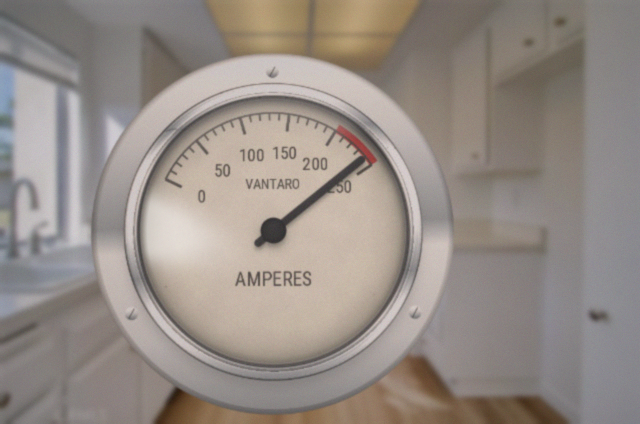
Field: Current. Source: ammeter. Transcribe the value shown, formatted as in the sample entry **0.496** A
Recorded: **240** A
